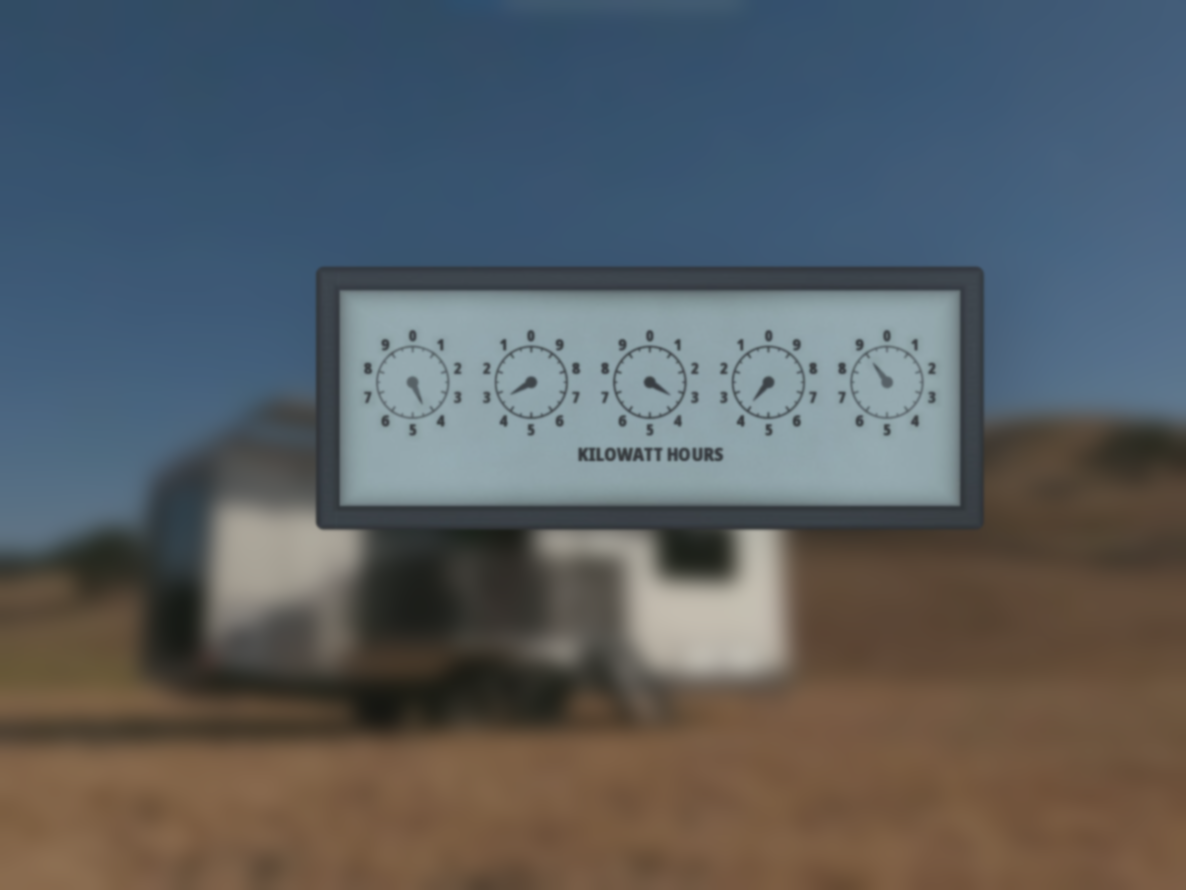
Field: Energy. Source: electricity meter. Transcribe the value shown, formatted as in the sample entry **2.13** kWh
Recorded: **43339** kWh
